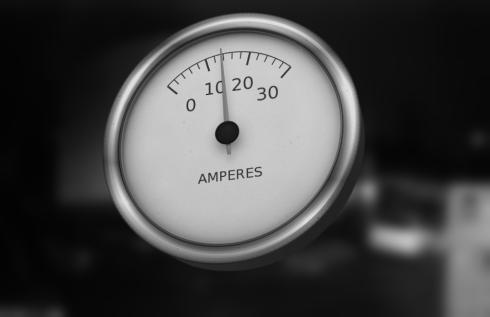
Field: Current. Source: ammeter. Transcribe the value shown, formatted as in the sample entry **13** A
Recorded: **14** A
